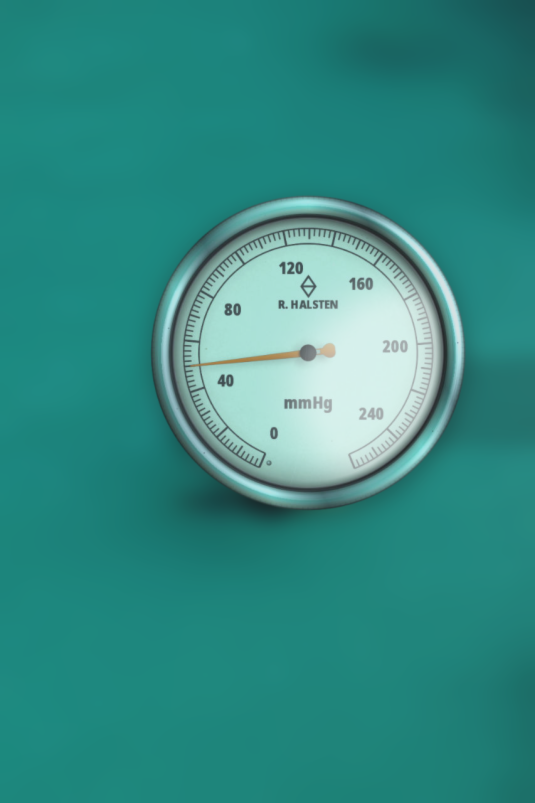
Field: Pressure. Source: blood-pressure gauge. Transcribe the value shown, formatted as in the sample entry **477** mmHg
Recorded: **50** mmHg
